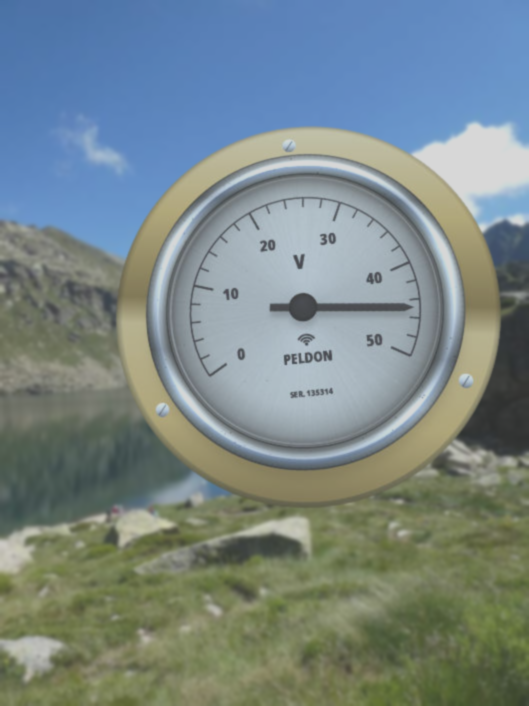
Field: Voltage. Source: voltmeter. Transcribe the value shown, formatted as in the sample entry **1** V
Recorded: **45** V
